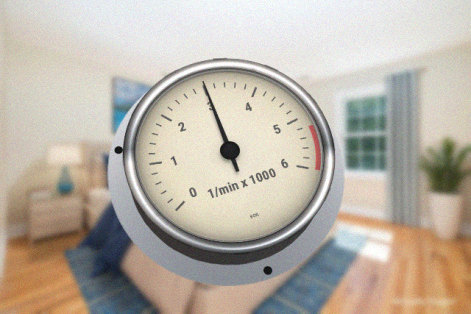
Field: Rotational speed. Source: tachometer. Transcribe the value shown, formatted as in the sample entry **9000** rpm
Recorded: **3000** rpm
